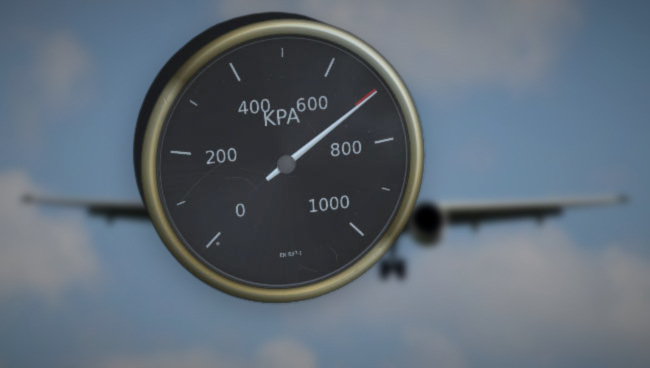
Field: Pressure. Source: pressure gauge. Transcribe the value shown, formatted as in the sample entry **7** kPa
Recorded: **700** kPa
